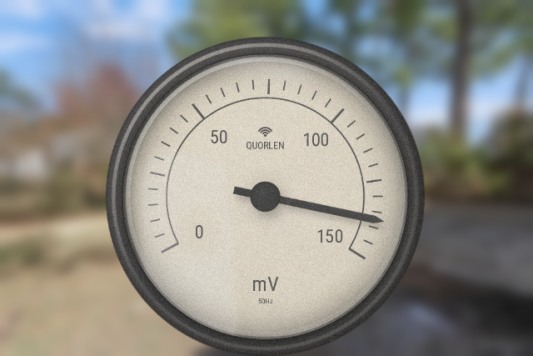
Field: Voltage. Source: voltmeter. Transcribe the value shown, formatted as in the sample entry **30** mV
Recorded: **137.5** mV
